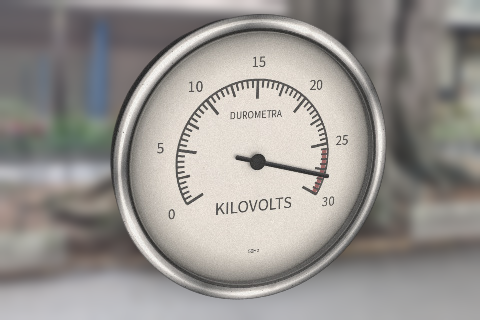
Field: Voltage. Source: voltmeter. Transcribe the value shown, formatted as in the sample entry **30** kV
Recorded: **28** kV
